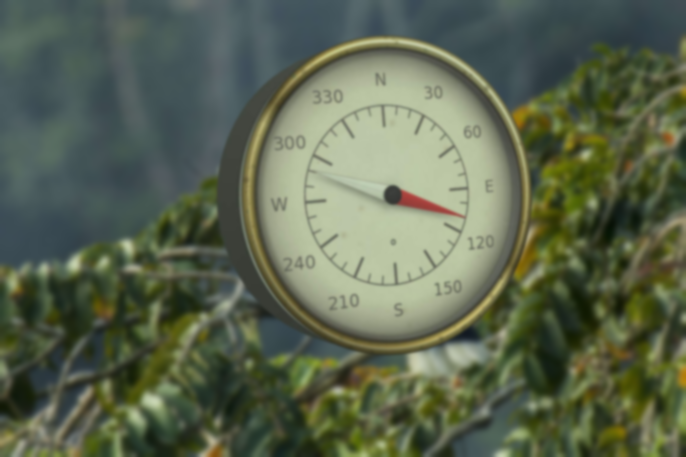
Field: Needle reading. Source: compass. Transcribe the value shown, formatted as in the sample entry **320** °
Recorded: **110** °
